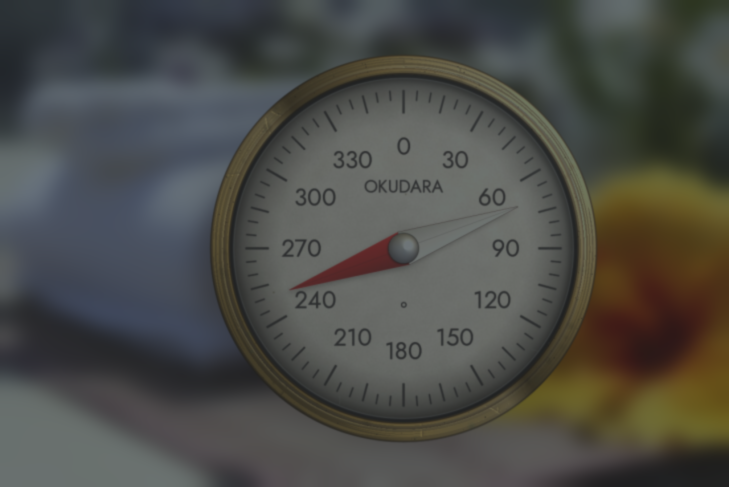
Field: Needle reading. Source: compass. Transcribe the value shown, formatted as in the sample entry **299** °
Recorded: **250** °
